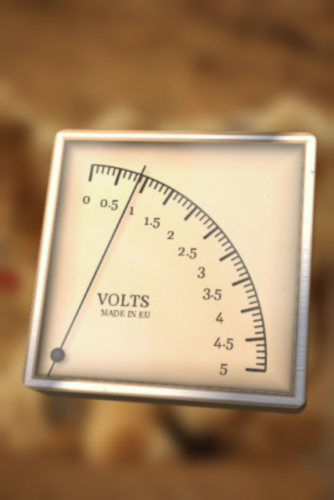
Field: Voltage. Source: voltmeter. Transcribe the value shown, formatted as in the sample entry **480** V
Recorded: **0.9** V
